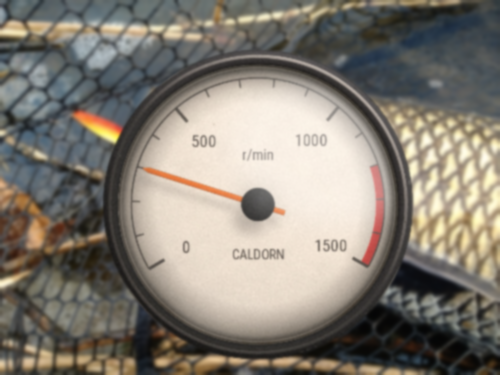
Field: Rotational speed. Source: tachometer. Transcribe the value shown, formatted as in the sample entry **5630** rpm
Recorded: **300** rpm
